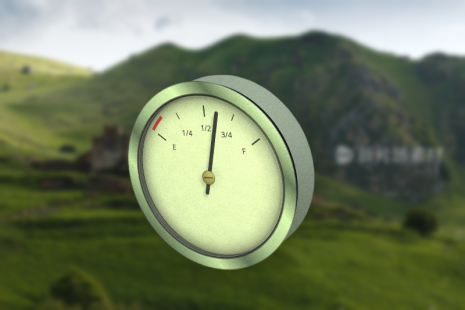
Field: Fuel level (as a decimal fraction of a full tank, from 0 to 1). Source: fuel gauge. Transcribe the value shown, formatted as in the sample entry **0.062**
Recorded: **0.625**
